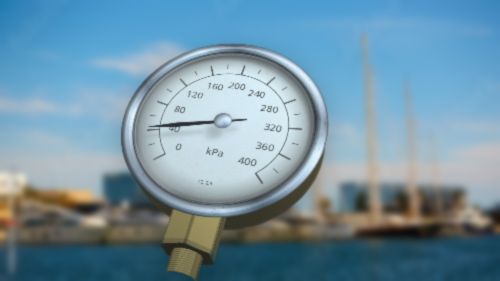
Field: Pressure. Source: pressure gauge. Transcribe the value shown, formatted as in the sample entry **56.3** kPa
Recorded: **40** kPa
